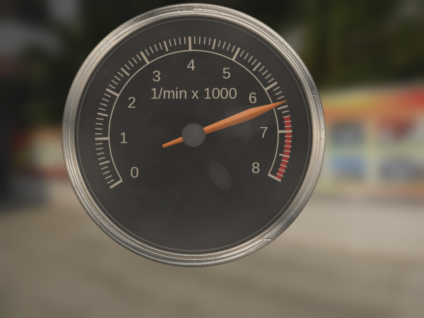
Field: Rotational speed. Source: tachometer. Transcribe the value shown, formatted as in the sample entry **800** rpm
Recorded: **6400** rpm
